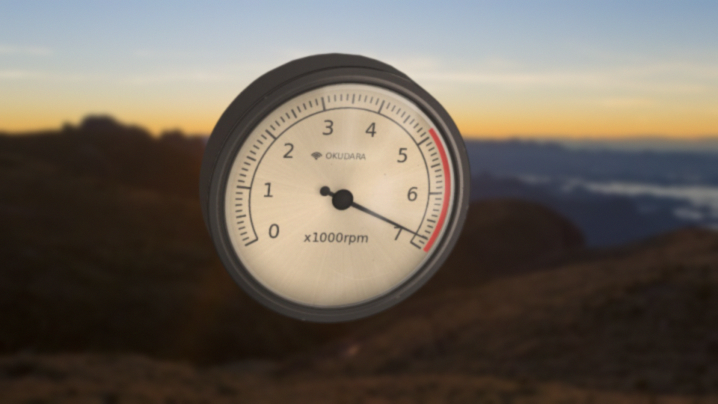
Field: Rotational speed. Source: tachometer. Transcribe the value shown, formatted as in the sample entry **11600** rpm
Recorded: **6800** rpm
